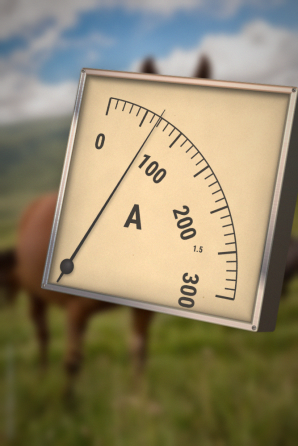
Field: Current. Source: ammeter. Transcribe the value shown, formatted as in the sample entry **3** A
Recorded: **70** A
